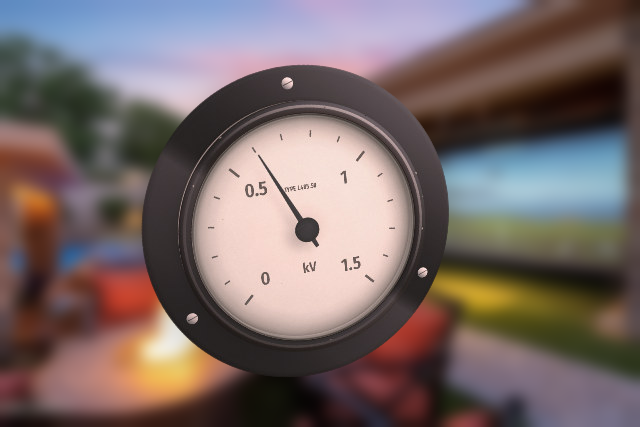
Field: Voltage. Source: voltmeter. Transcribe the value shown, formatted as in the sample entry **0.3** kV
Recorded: **0.6** kV
